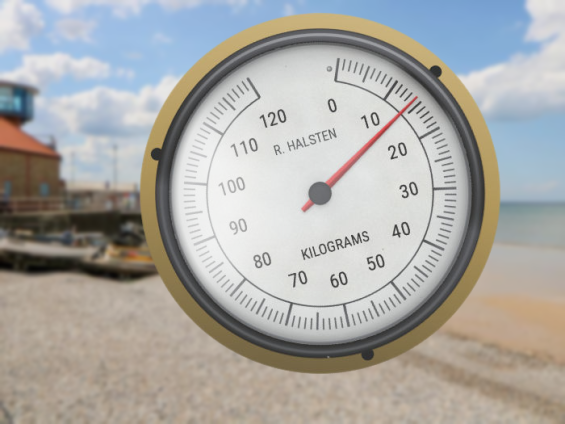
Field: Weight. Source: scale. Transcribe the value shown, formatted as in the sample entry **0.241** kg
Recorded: **14** kg
